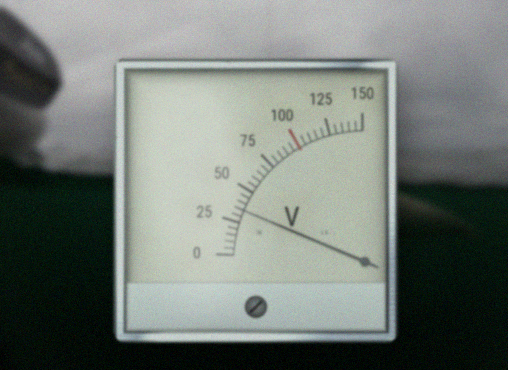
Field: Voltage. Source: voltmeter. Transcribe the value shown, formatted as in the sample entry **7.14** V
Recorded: **35** V
